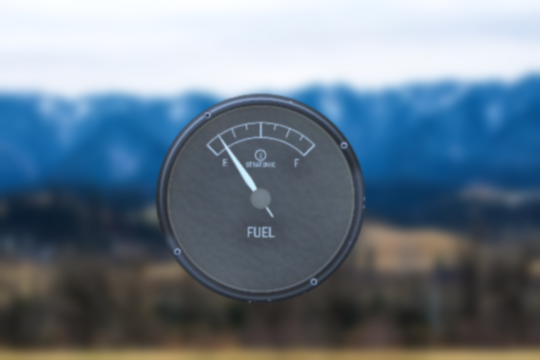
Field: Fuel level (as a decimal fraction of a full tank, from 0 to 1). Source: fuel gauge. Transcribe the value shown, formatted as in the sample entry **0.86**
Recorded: **0.125**
